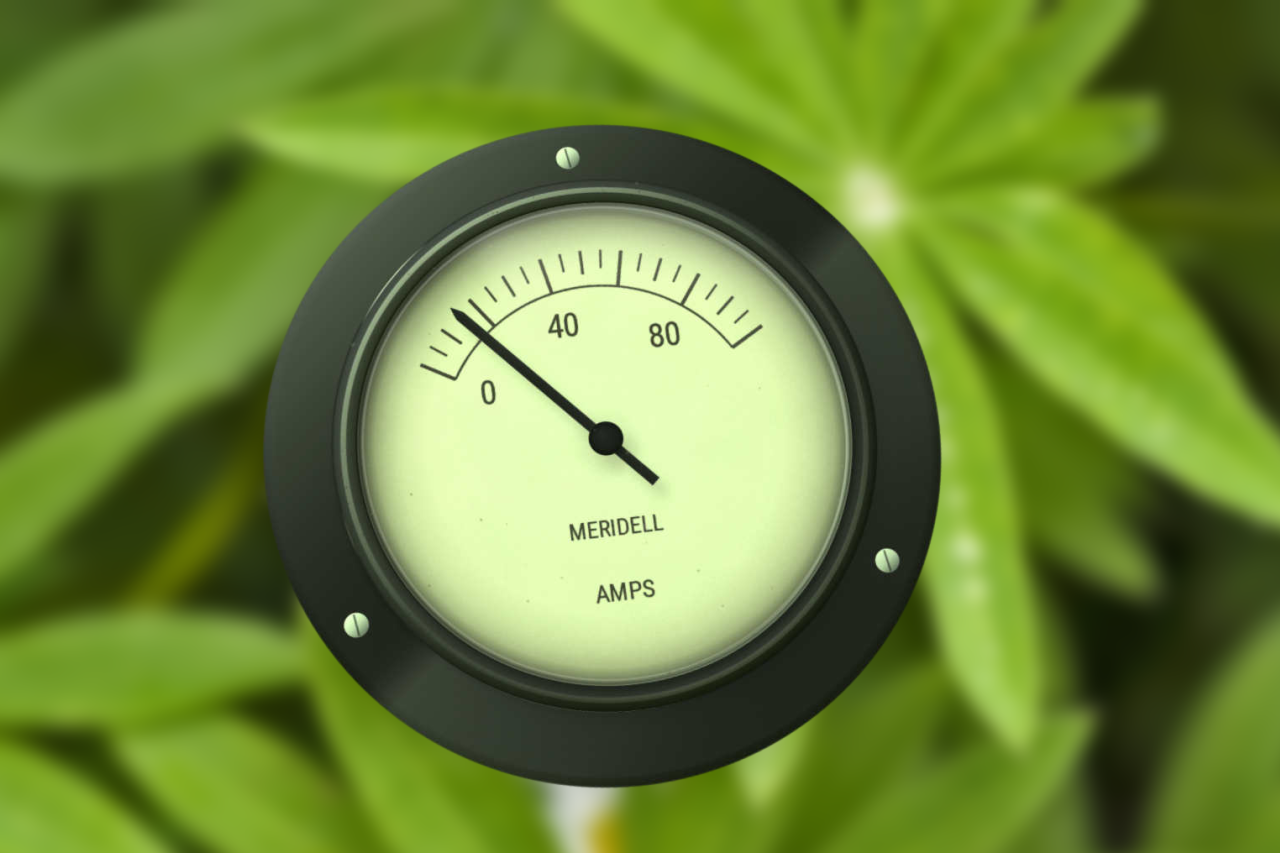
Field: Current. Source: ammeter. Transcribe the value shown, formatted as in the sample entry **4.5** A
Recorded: **15** A
